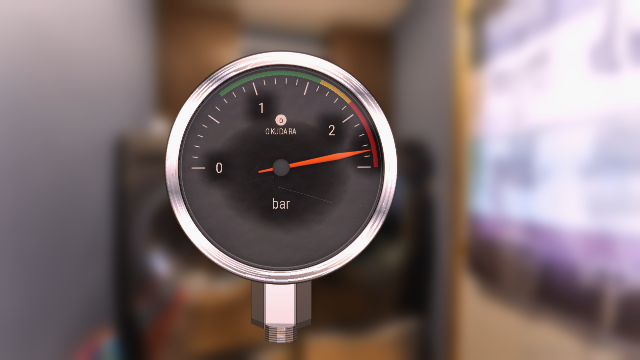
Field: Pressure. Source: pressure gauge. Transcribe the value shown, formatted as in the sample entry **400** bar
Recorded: **2.35** bar
